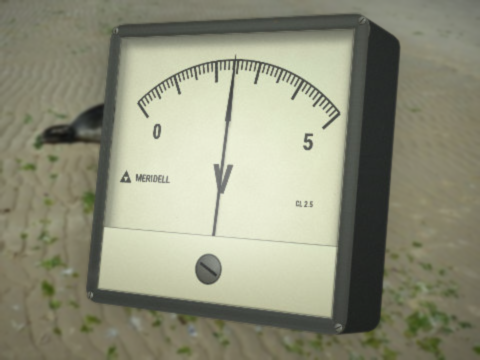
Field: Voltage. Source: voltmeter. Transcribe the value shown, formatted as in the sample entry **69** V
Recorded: **2.5** V
